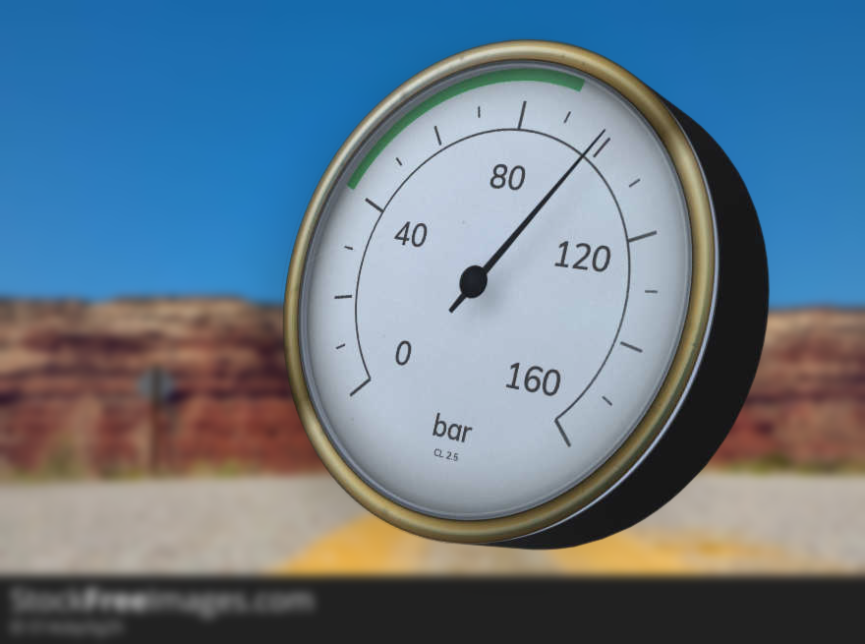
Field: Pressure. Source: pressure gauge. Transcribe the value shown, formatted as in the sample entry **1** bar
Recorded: **100** bar
